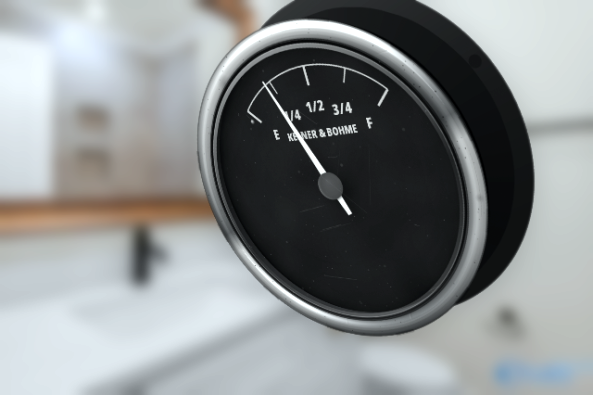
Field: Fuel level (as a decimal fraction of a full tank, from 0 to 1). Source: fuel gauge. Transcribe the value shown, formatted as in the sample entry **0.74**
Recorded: **0.25**
